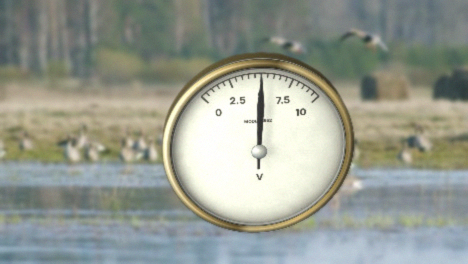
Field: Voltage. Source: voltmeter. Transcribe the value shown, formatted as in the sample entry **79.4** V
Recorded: **5** V
